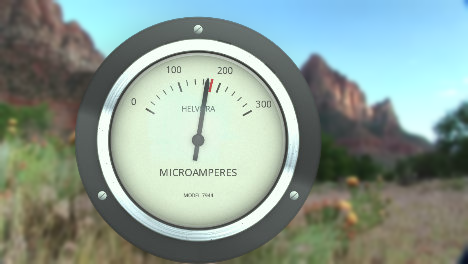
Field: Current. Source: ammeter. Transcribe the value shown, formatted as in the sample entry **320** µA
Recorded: **170** µA
